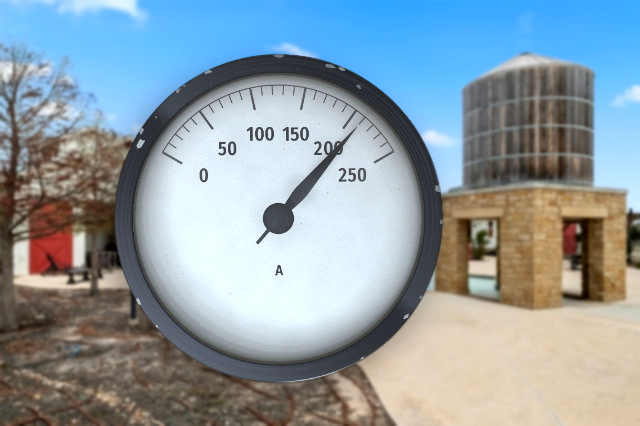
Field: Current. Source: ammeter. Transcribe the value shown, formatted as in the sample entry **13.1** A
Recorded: **210** A
